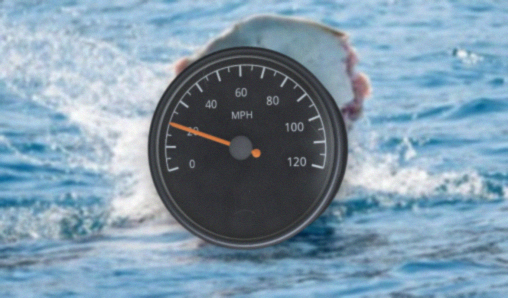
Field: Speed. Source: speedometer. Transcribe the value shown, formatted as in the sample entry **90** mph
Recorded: **20** mph
